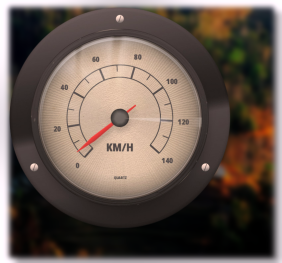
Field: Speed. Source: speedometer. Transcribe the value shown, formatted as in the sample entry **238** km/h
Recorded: **5** km/h
